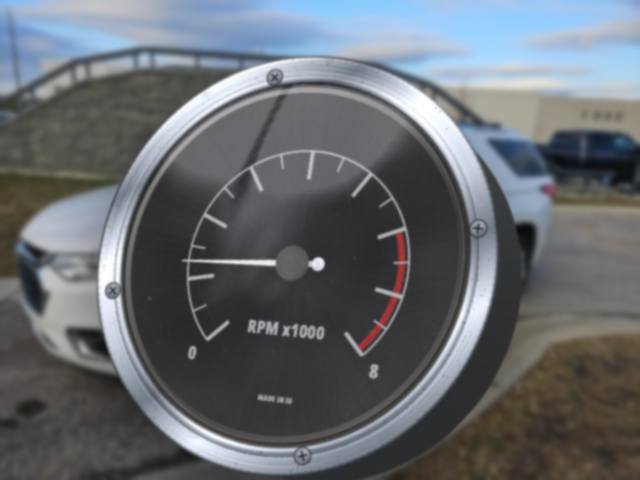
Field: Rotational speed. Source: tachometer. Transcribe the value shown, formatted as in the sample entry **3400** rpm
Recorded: **1250** rpm
